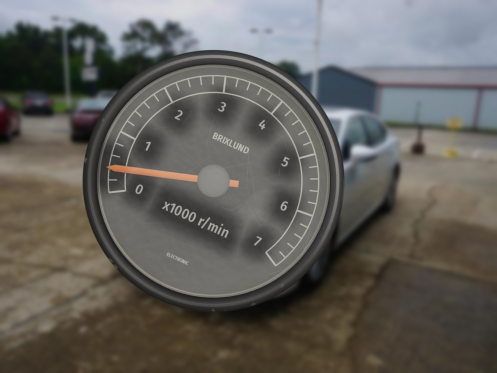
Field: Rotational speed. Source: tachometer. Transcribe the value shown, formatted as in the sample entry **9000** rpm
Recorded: **400** rpm
